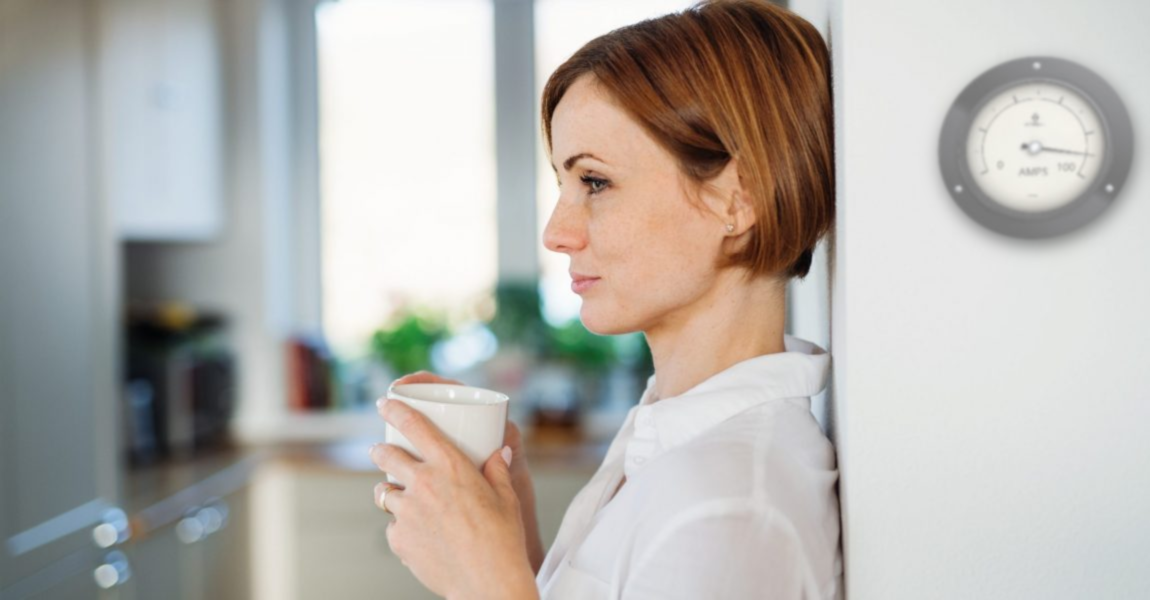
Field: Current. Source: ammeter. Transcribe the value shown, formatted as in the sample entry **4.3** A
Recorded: **90** A
